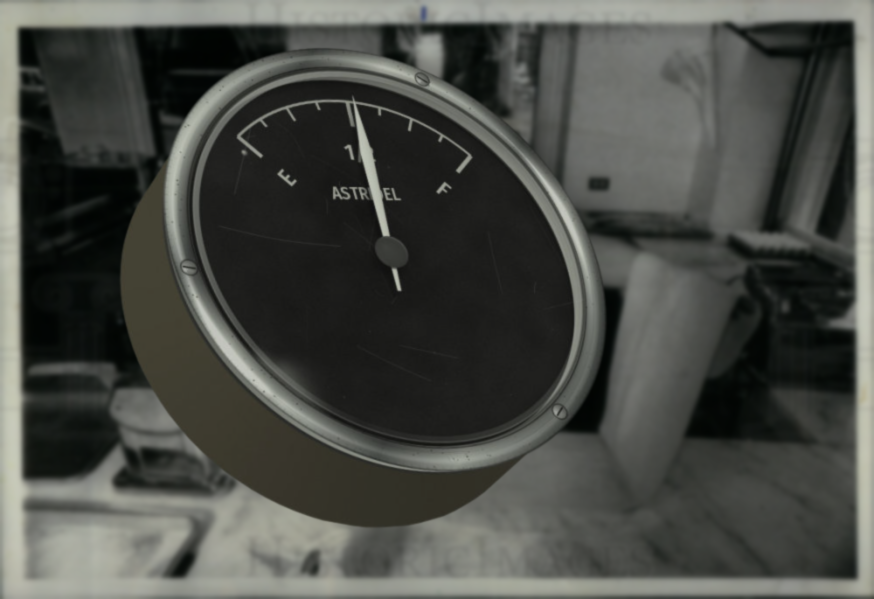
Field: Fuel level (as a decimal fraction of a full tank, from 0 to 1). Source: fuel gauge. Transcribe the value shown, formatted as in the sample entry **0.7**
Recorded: **0.5**
